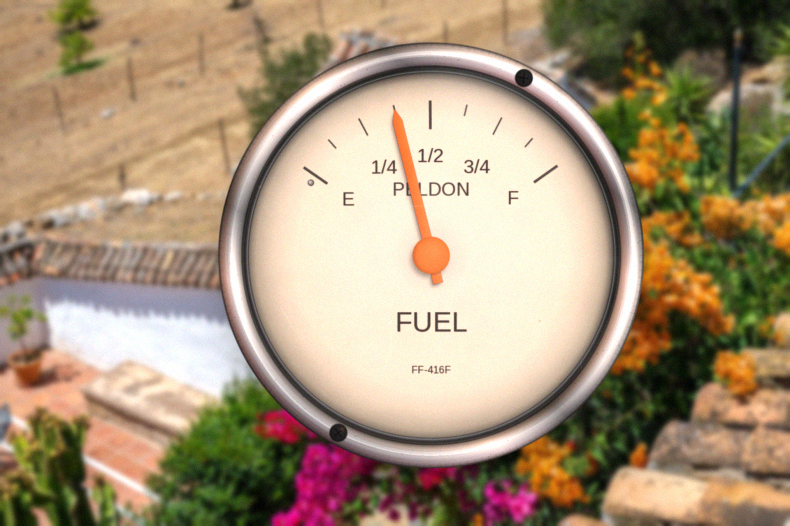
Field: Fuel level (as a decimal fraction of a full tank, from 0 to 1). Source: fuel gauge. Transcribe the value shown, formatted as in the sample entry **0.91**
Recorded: **0.375**
